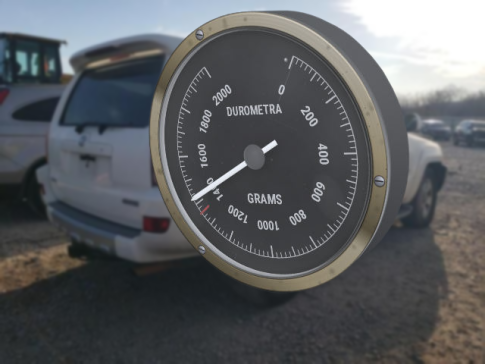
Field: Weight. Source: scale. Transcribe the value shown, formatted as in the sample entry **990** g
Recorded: **1420** g
